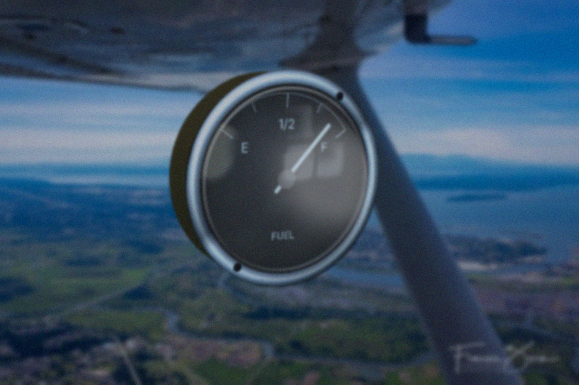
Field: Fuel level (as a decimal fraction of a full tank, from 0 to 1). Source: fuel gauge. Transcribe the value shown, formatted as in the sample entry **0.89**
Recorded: **0.875**
